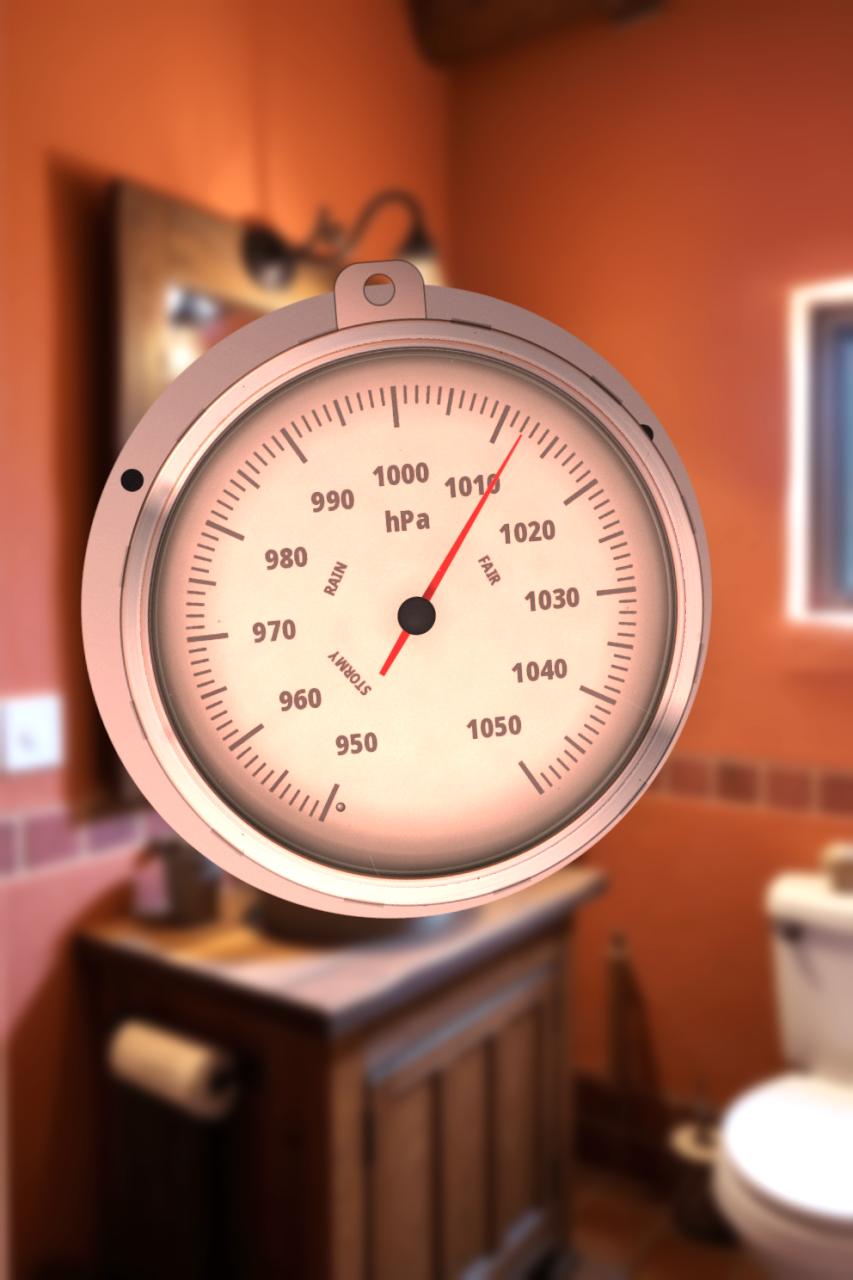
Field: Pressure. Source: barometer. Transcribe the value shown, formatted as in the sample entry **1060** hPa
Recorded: **1012** hPa
